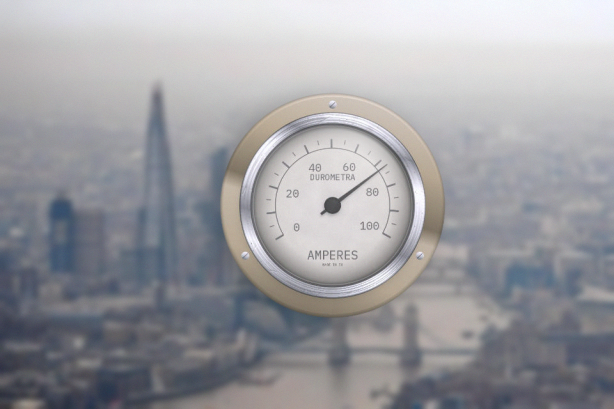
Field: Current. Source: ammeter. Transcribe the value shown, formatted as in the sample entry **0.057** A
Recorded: **72.5** A
